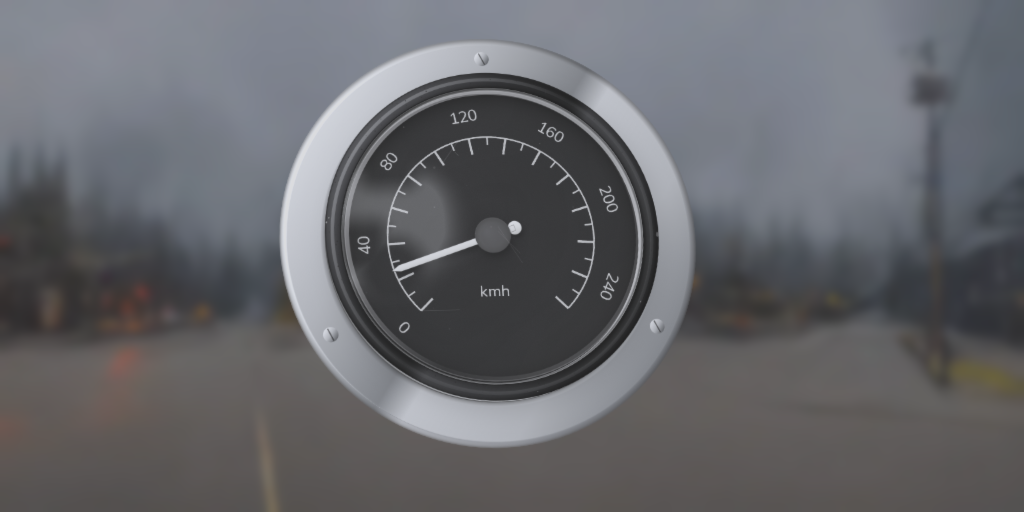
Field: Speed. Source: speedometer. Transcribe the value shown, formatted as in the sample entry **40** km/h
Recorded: **25** km/h
